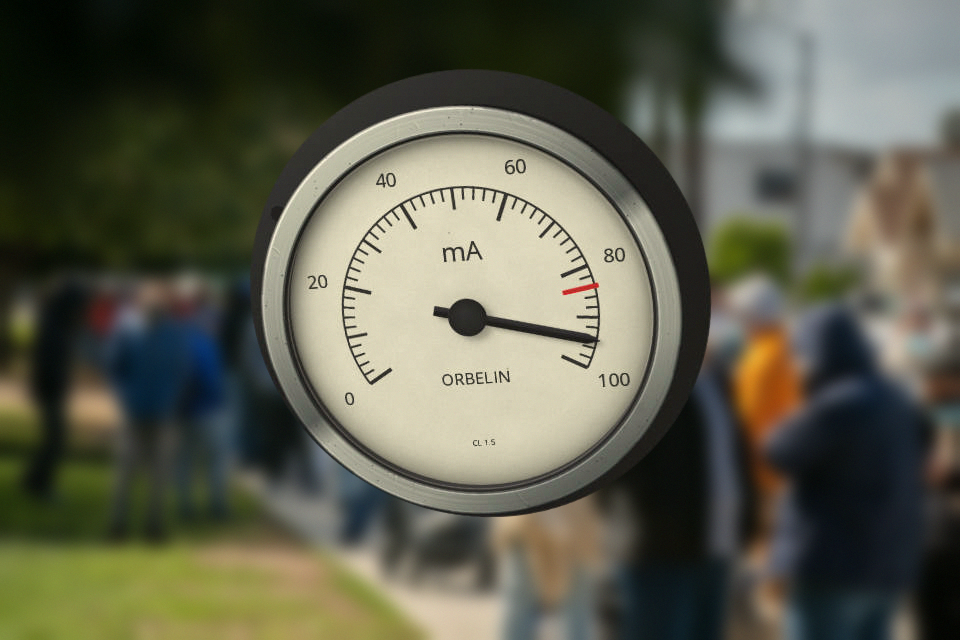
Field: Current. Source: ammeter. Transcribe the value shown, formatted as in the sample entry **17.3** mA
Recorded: **94** mA
